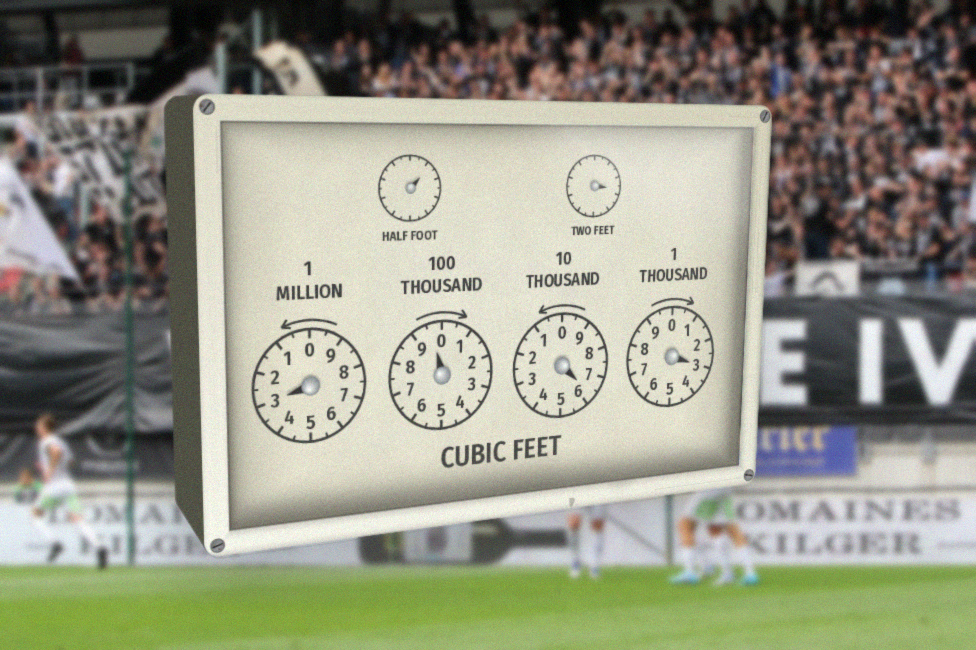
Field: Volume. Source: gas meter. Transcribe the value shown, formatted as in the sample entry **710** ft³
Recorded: **296300** ft³
